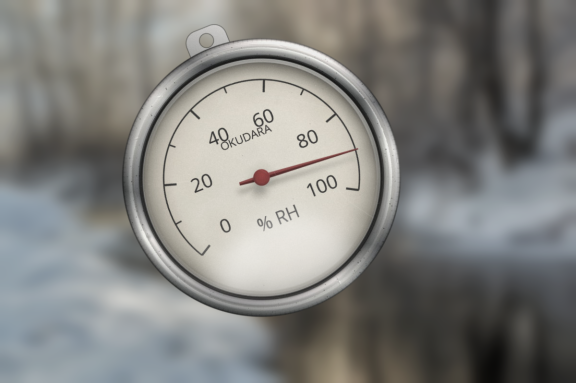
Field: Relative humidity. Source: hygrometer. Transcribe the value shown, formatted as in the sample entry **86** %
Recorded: **90** %
